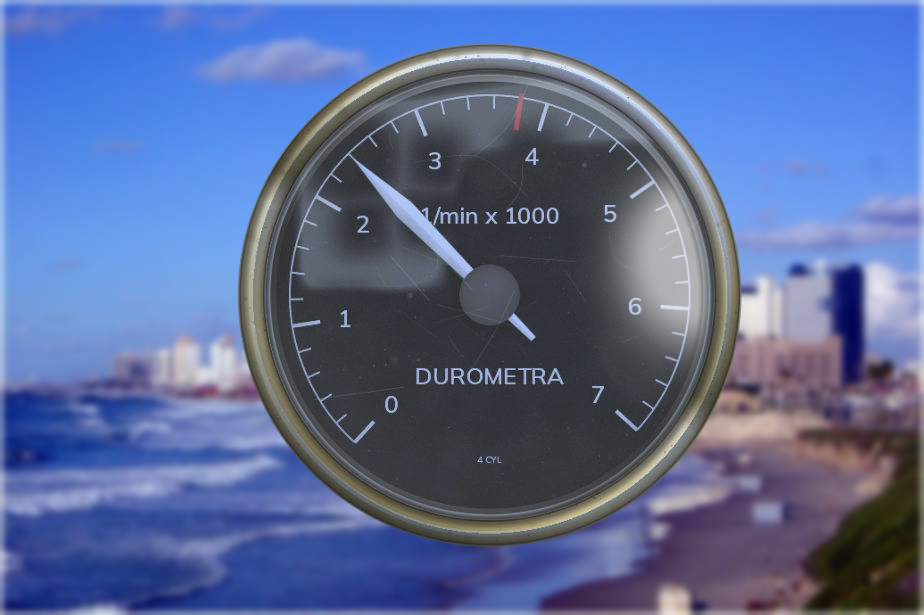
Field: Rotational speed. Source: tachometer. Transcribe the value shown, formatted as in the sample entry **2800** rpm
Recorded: **2400** rpm
